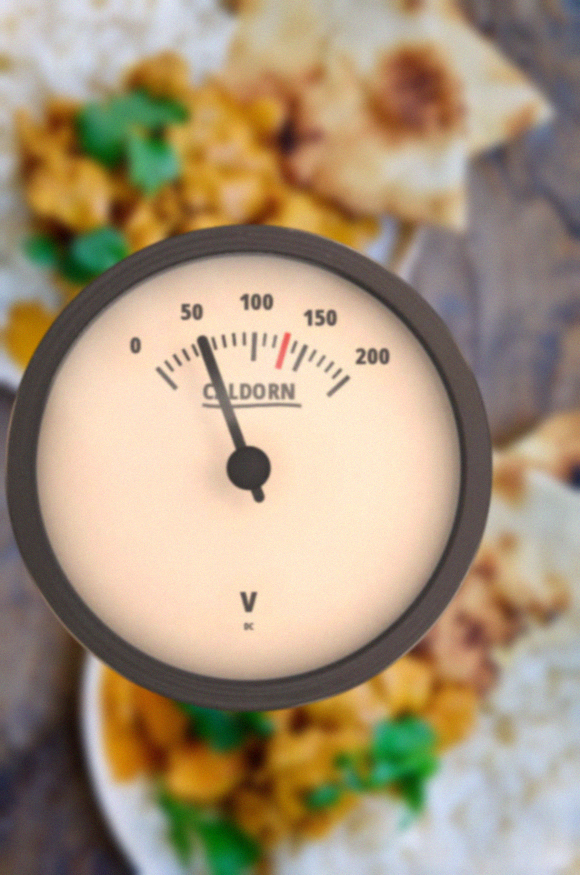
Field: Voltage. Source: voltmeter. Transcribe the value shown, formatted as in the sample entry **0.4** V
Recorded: **50** V
